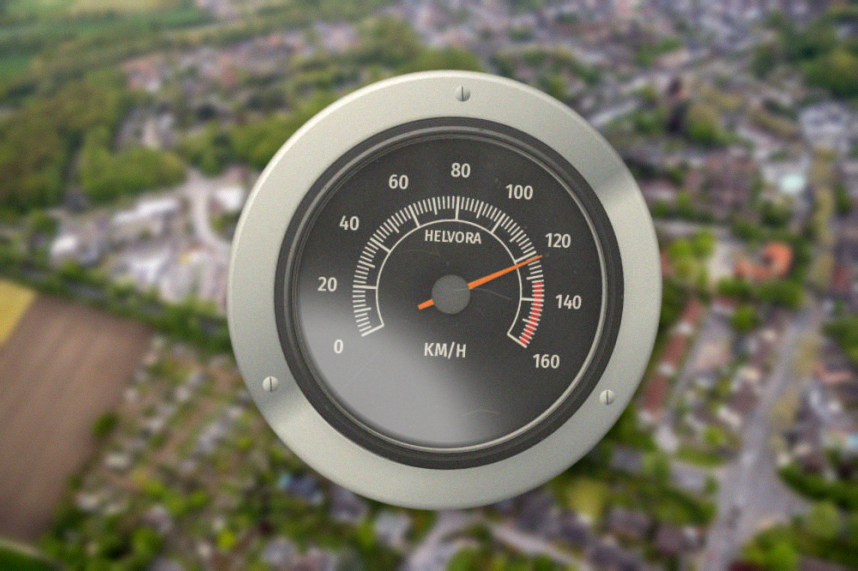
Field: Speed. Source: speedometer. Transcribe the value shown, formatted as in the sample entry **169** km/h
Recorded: **122** km/h
